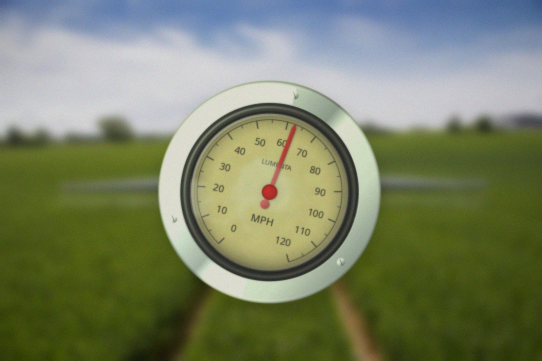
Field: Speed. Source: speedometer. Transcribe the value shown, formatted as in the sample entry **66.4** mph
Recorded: **62.5** mph
